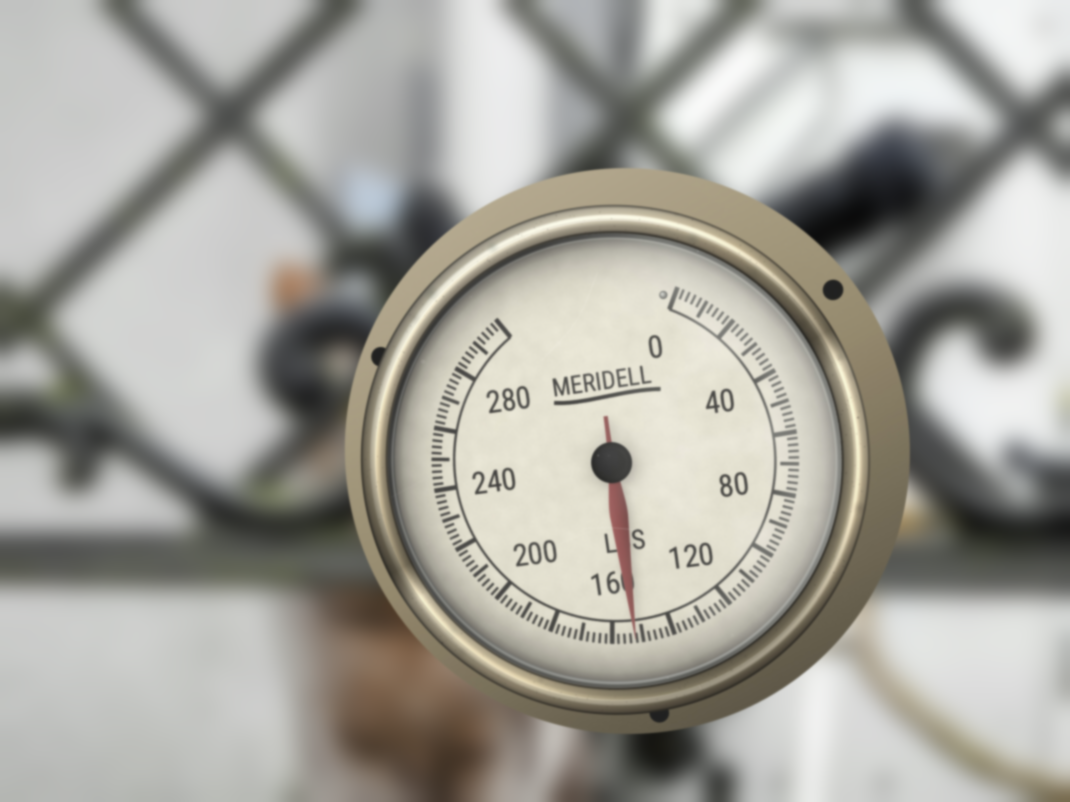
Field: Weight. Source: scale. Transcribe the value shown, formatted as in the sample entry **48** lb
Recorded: **152** lb
